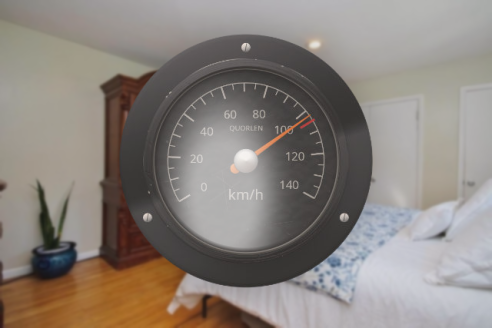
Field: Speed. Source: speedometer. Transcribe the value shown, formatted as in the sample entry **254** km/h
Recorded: **102.5** km/h
